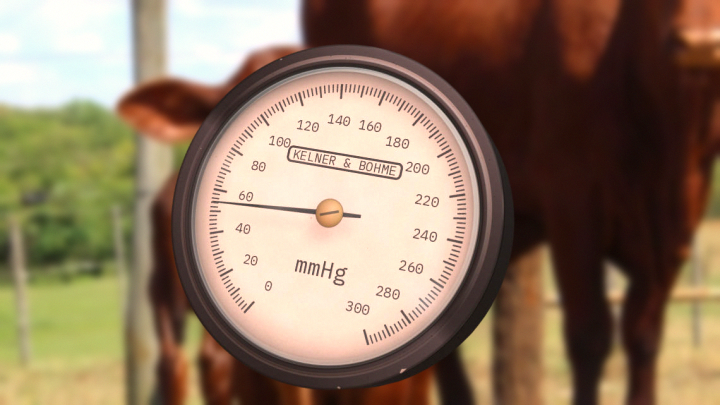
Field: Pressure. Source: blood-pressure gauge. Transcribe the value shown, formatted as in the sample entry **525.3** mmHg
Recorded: **54** mmHg
